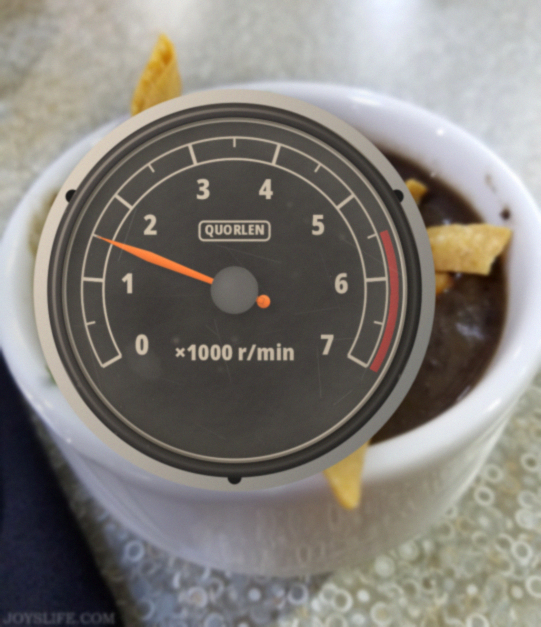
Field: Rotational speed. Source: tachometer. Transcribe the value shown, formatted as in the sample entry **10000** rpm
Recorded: **1500** rpm
